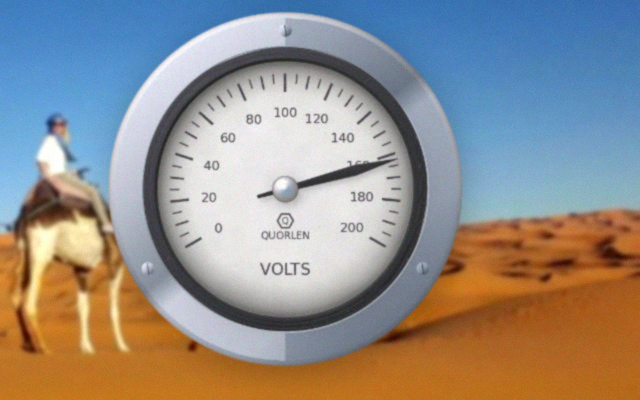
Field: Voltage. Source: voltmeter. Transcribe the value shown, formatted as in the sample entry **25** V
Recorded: **162.5** V
